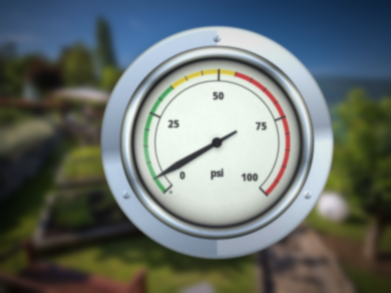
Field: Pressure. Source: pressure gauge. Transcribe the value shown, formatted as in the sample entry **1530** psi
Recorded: **5** psi
